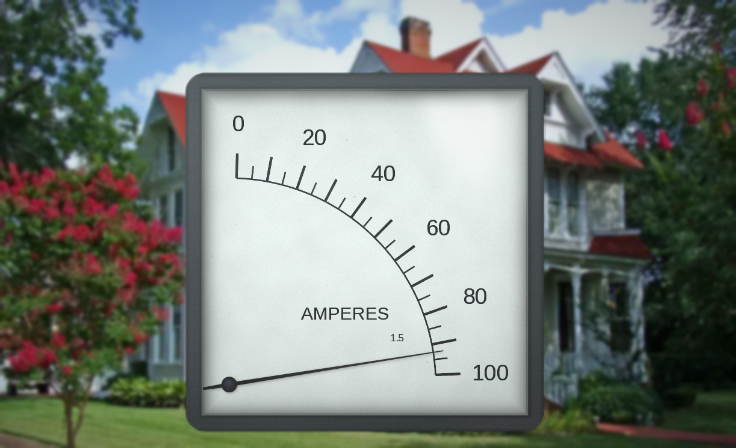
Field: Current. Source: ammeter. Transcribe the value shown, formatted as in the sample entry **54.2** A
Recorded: **92.5** A
